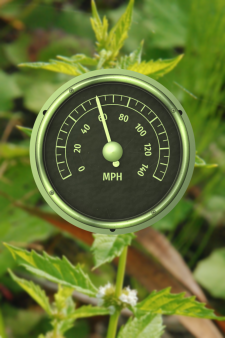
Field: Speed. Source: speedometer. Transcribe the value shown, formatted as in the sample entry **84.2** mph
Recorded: **60** mph
